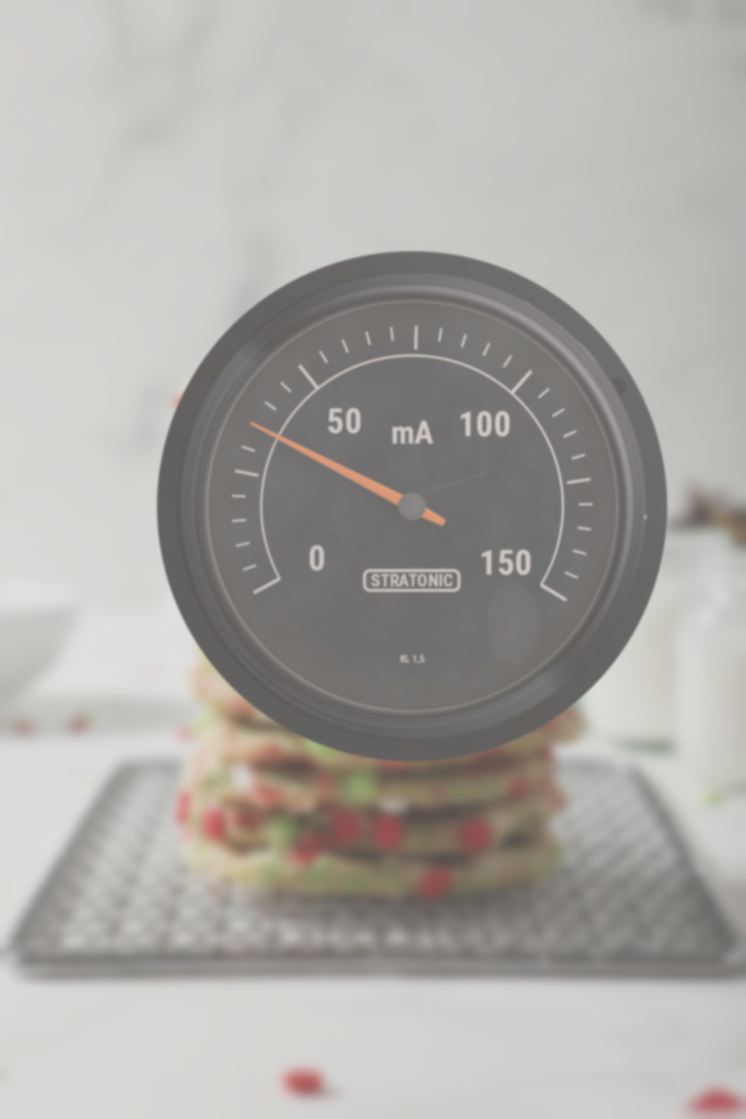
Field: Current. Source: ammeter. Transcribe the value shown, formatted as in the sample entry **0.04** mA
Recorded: **35** mA
